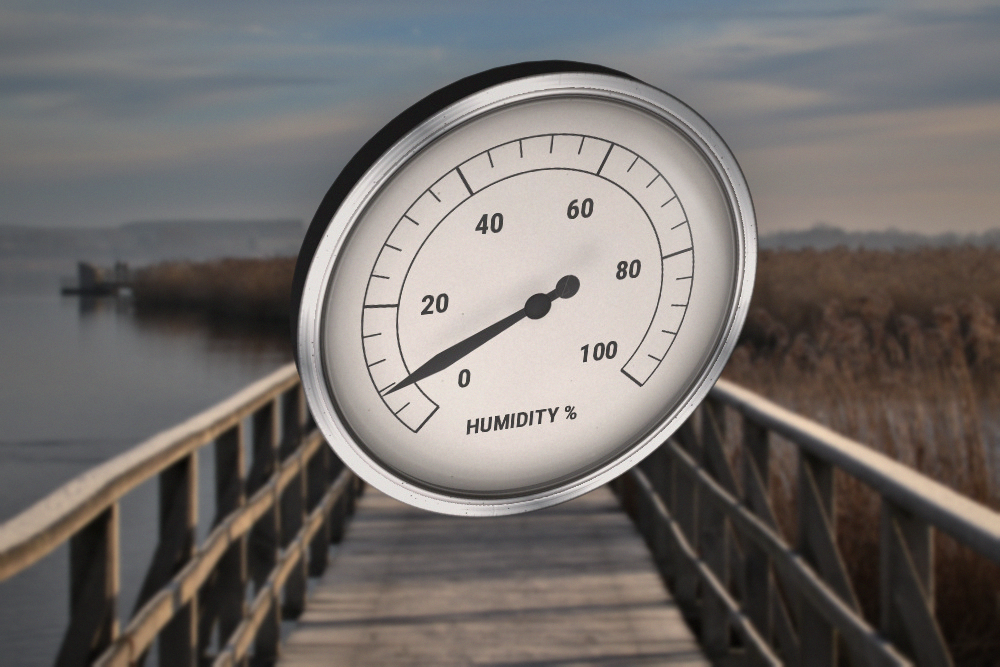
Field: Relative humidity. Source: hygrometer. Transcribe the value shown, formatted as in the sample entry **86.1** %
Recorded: **8** %
